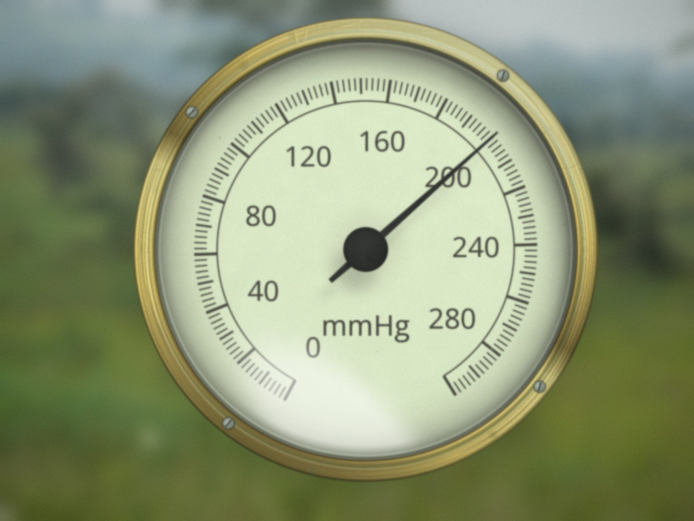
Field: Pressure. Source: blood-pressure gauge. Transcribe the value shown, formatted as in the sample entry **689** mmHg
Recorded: **200** mmHg
